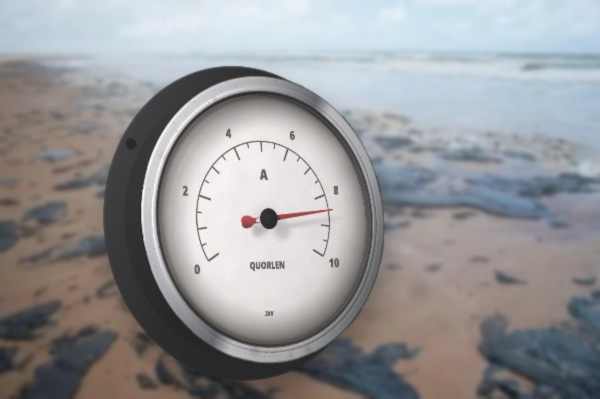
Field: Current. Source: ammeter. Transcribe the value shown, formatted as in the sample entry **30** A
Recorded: **8.5** A
